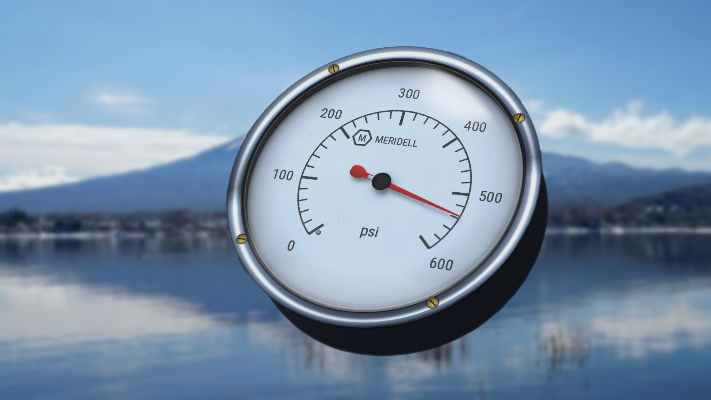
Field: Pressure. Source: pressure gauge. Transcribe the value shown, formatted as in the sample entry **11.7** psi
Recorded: **540** psi
